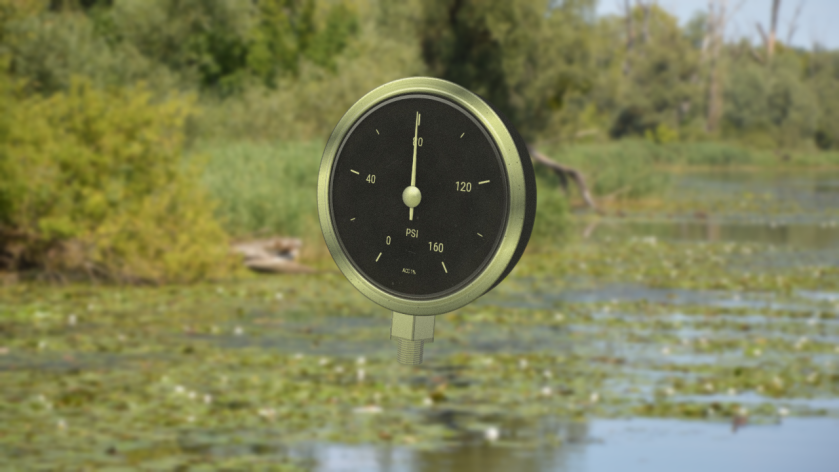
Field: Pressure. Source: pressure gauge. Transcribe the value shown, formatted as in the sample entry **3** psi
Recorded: **80** psi
